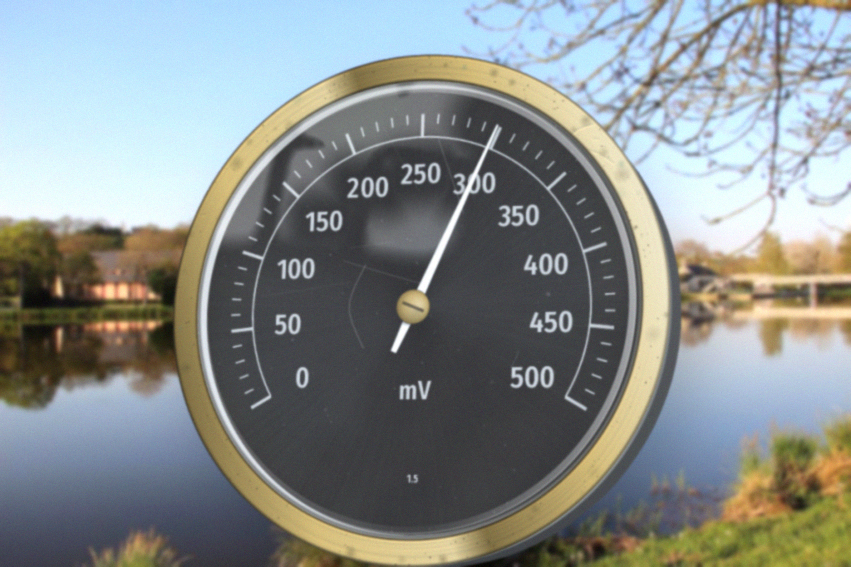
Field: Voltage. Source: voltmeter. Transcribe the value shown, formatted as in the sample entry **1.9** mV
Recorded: **300** mV
